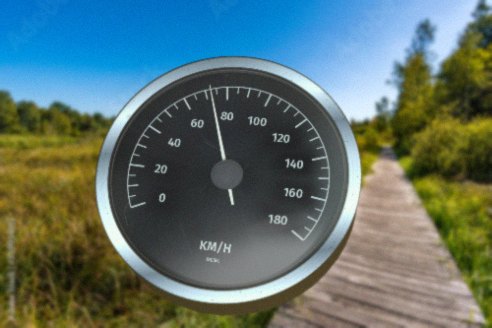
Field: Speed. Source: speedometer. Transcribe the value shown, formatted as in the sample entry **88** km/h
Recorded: **72.5** km/h
